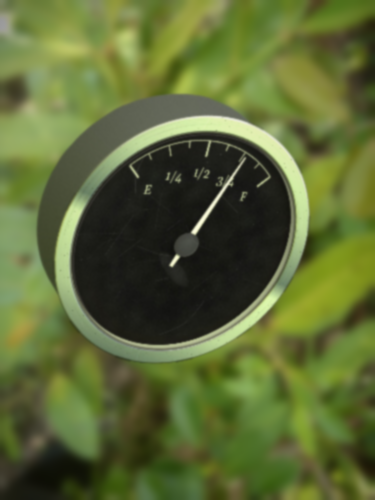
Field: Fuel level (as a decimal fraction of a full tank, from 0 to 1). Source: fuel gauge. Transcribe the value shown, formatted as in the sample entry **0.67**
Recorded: **0.75**
